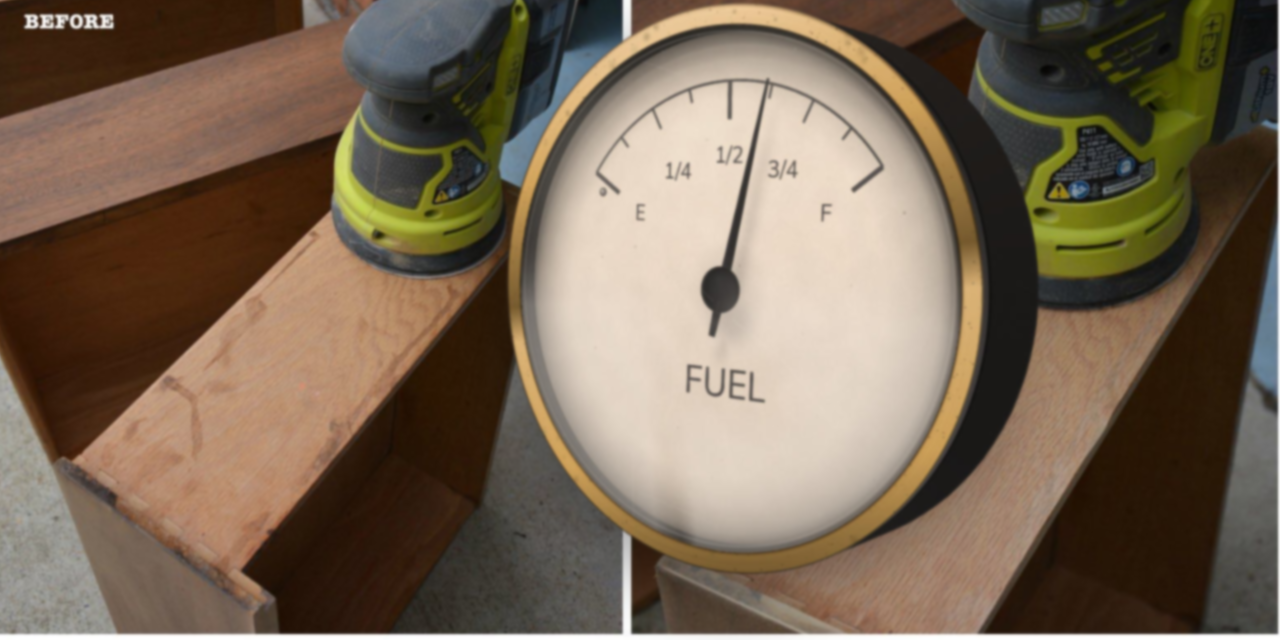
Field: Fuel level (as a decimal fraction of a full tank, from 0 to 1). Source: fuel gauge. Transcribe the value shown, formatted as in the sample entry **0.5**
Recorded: **0.625**
